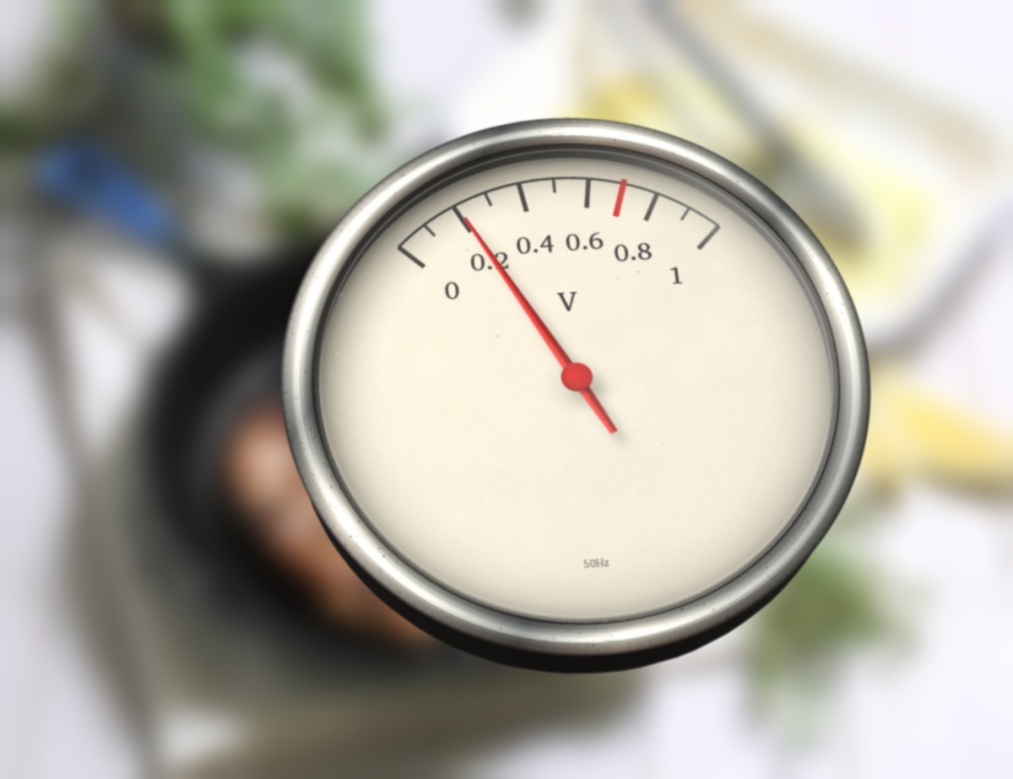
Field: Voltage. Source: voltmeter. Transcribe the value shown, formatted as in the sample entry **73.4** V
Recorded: **0.2** V
